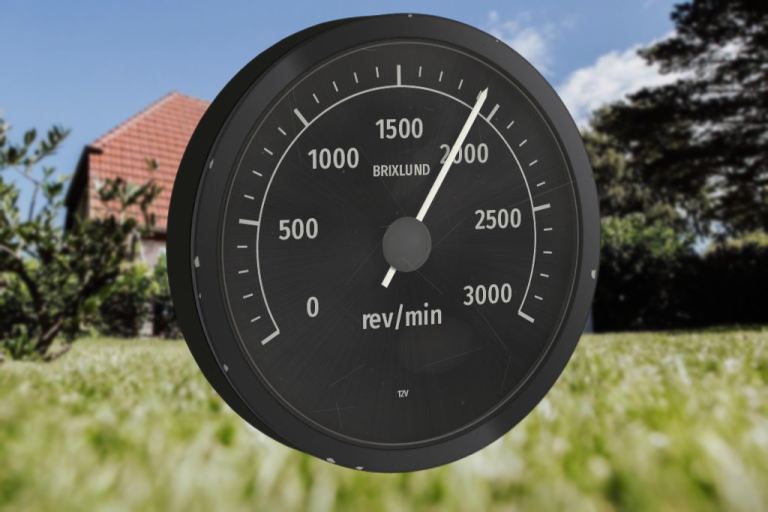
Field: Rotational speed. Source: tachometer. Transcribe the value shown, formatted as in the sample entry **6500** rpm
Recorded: **1900** rpm
